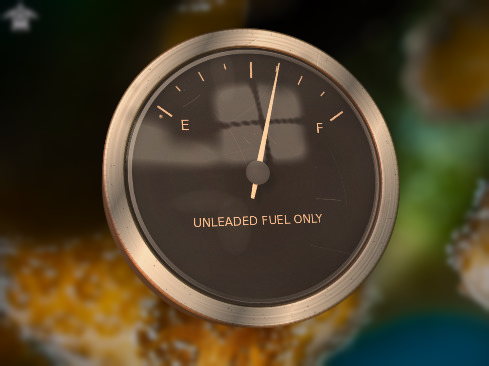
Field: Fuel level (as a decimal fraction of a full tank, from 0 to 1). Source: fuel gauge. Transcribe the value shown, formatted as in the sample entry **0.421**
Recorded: **0.625**
